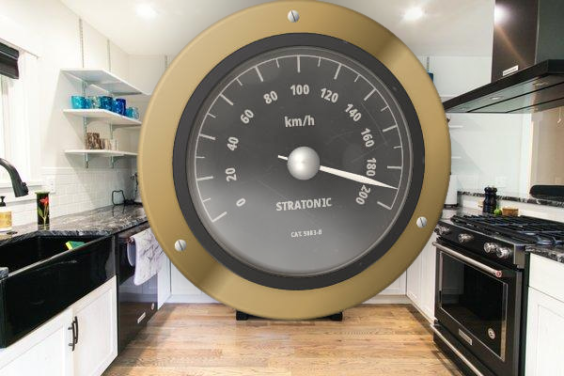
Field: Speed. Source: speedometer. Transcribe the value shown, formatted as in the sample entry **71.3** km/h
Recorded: **190** km/h
